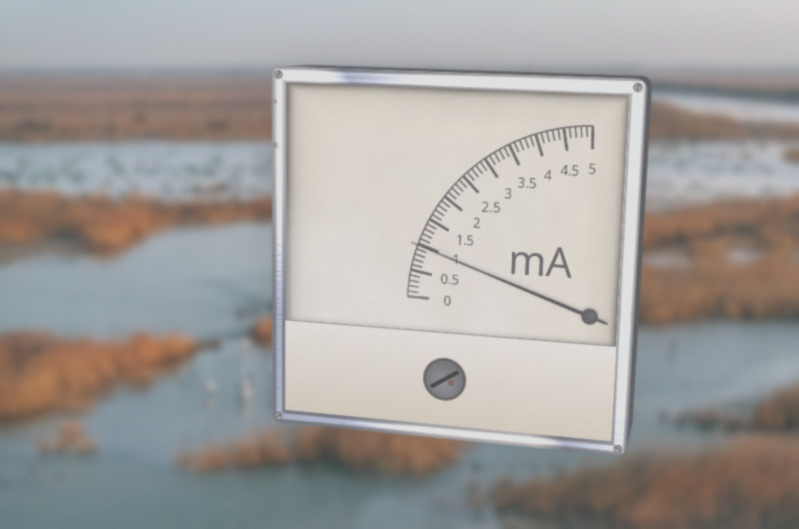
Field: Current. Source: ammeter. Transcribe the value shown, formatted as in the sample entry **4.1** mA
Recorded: **1** mA
